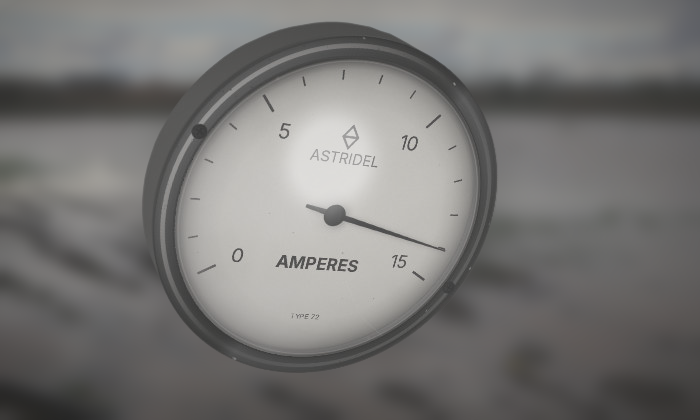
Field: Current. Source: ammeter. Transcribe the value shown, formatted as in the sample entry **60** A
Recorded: **14** A
